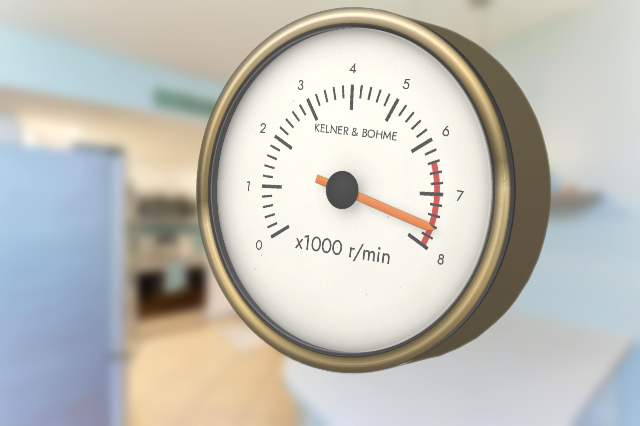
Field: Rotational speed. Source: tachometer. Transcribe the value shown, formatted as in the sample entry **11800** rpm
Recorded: **7600** rpm
